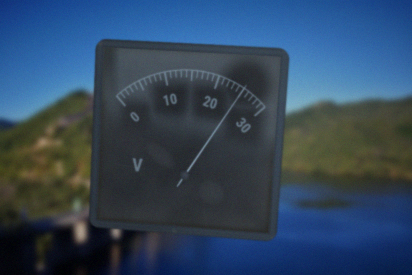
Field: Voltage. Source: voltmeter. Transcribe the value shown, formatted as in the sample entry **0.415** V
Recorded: **25** V
